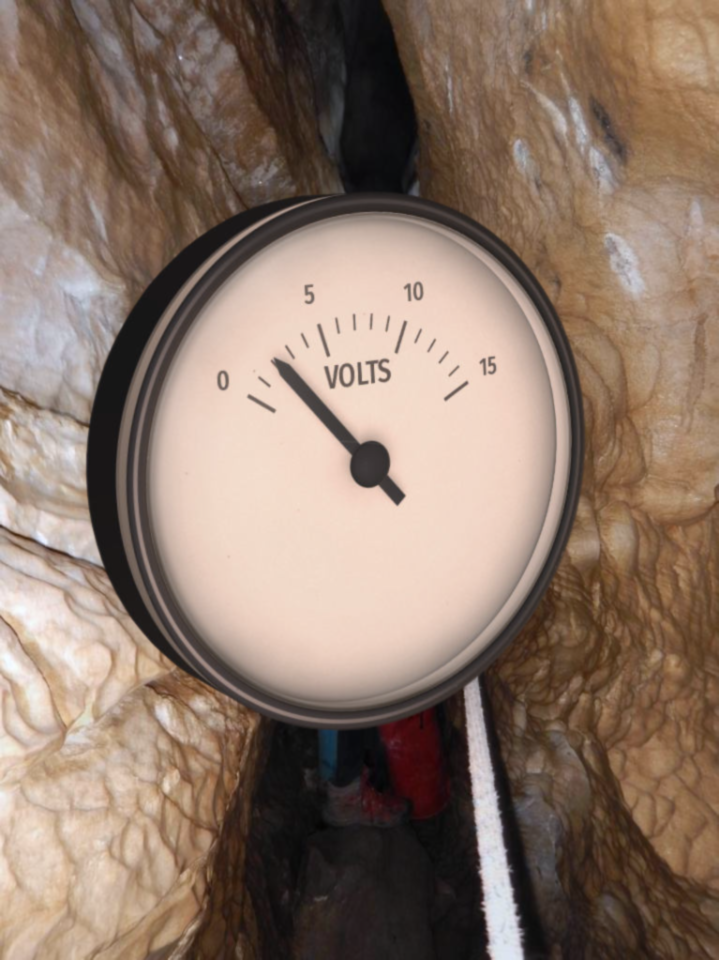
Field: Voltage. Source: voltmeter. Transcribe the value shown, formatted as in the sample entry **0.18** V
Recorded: **2** V
